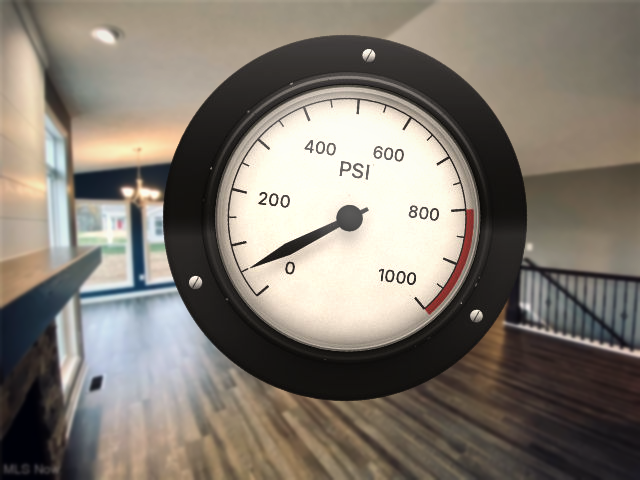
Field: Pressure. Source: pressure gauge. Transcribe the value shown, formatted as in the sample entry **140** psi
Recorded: **50** psi
